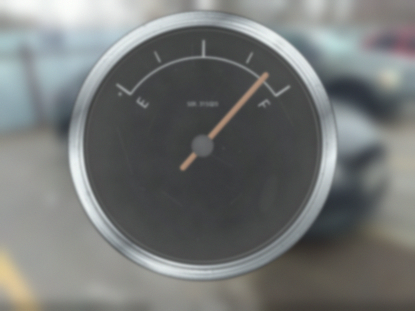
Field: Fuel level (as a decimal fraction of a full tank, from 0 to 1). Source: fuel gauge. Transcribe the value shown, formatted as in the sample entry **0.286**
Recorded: **0.875**
